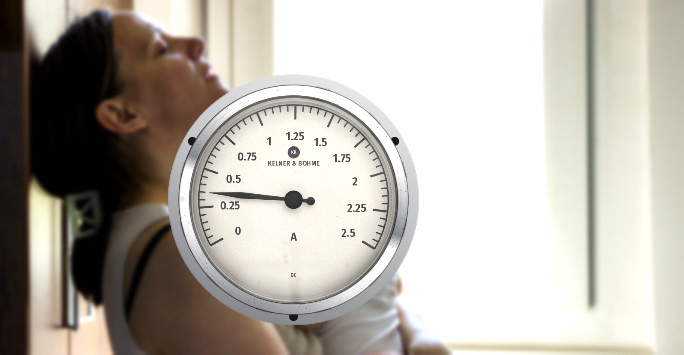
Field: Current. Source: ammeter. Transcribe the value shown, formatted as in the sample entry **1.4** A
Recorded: **0.35** A
